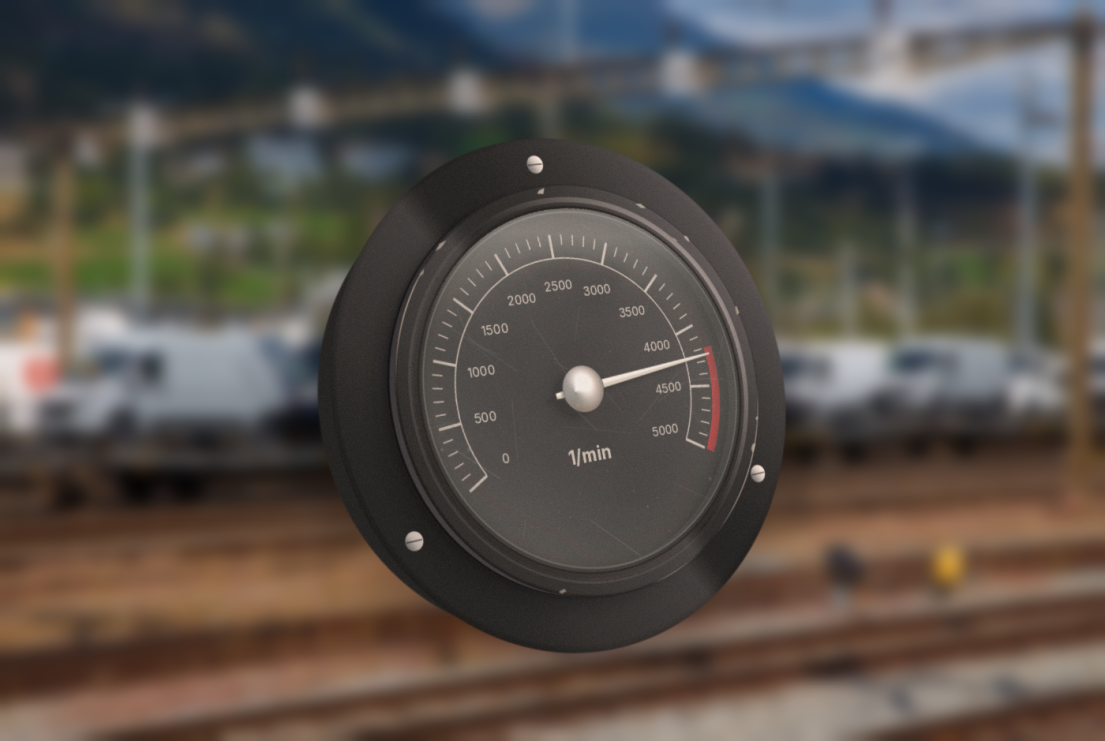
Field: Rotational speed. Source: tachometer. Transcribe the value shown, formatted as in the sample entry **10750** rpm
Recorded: **4250** rpm
